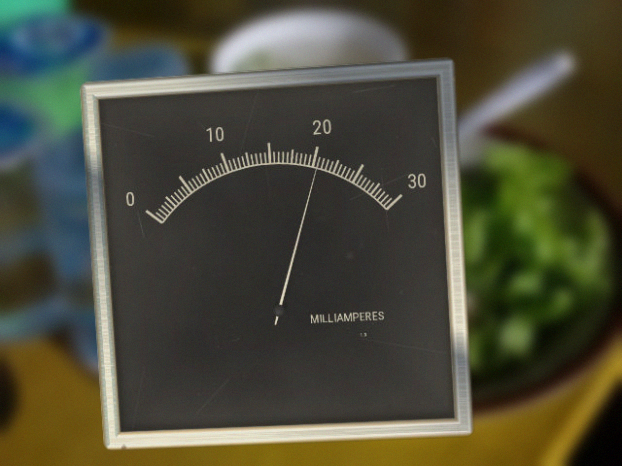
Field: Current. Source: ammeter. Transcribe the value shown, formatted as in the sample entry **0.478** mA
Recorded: **20.5** mA
